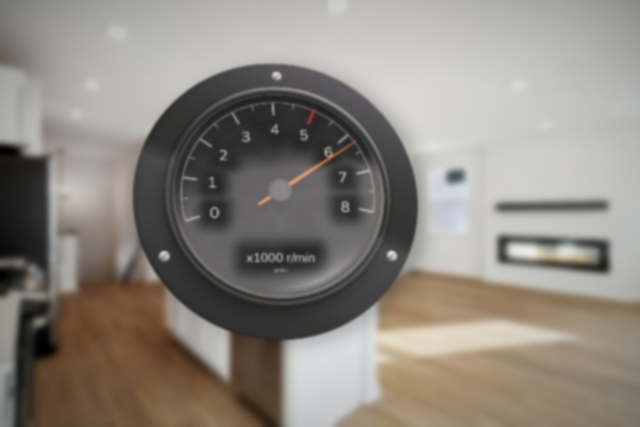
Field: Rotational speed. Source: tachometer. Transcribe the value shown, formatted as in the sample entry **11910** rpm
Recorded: **6250** rpm
